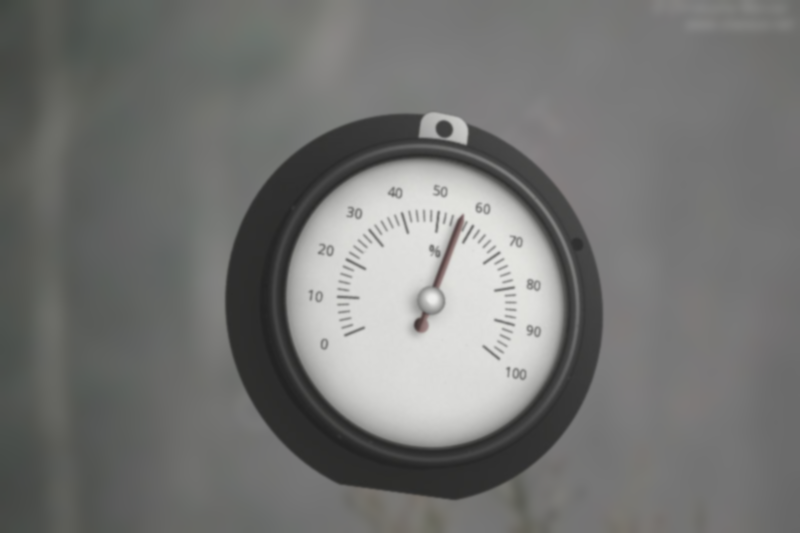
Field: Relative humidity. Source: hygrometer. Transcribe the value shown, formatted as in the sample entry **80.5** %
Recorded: **56** %
